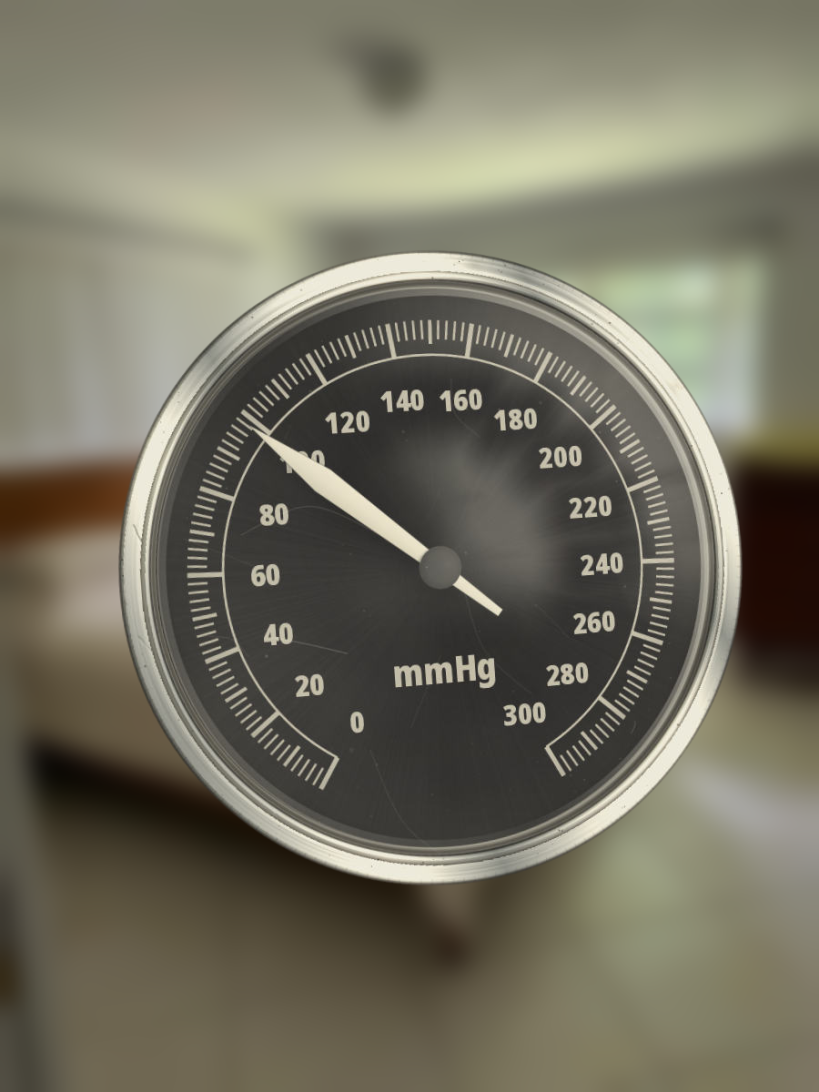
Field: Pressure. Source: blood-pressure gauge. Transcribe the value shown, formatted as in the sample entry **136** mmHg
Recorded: **98** mmHg
